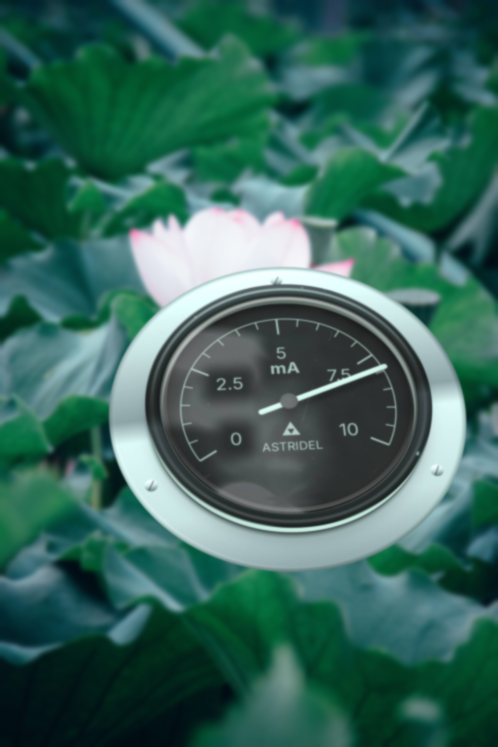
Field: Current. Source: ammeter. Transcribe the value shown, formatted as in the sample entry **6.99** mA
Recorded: **8** mA
